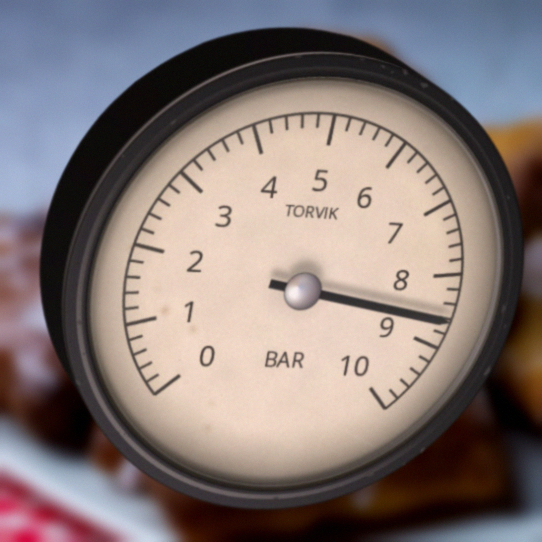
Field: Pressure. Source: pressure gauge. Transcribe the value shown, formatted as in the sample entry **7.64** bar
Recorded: **8.6** bar
